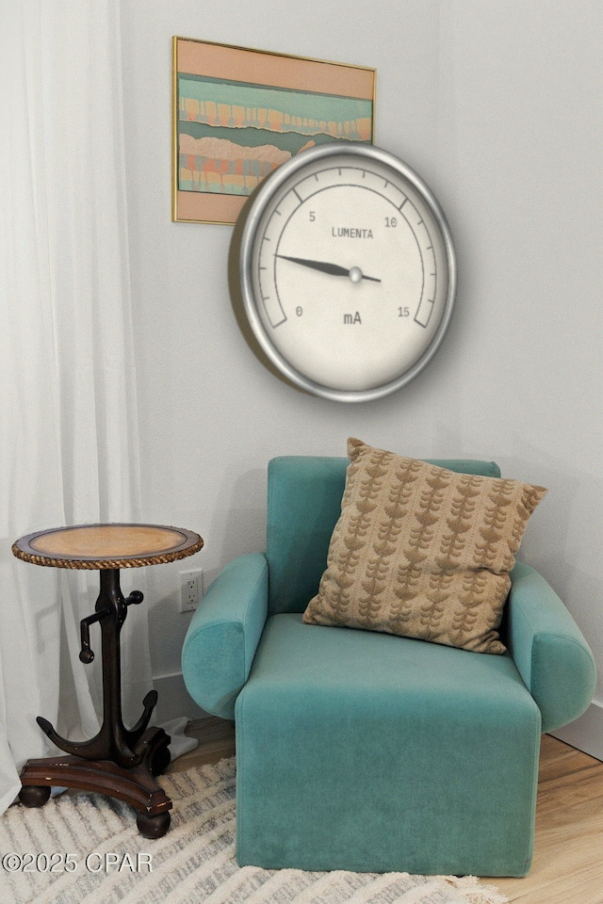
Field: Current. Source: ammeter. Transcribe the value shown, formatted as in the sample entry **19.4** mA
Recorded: **2.5** mA
